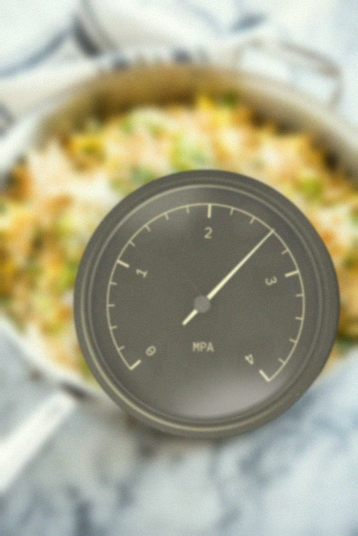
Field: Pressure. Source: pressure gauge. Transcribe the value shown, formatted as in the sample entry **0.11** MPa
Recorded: **2.6** MPa
